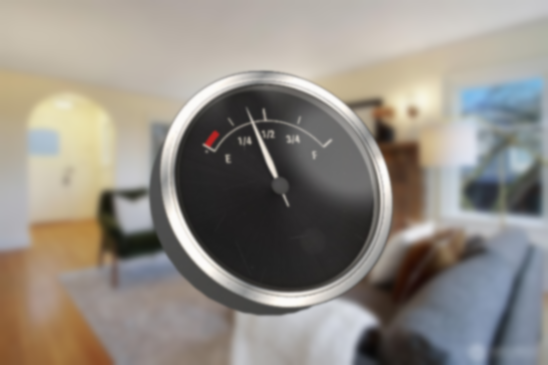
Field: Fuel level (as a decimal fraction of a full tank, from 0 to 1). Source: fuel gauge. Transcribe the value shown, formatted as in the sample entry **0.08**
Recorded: **0.375**
